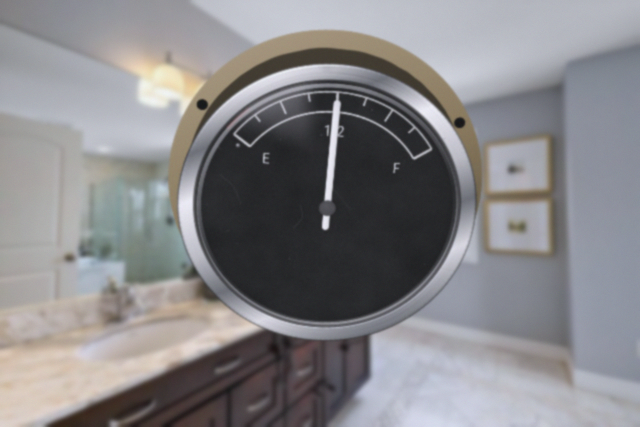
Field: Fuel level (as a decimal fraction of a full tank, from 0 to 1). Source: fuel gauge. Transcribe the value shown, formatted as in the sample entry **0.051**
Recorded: **0.5**
